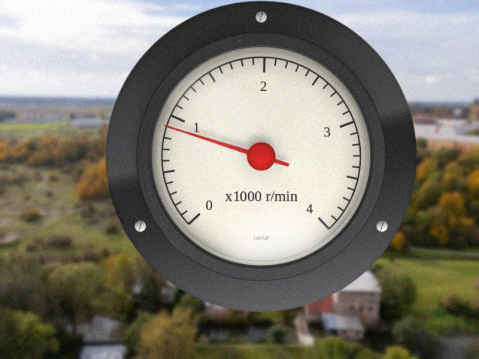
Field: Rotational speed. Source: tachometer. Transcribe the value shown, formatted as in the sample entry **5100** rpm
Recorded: **900** rpm
